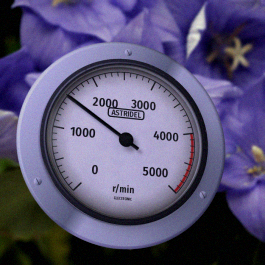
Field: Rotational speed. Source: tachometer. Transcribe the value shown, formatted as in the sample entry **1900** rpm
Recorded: **1500** rpm
